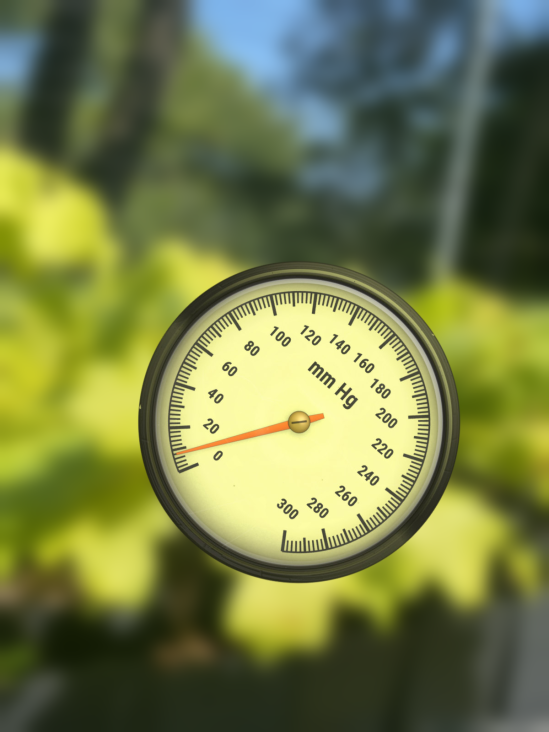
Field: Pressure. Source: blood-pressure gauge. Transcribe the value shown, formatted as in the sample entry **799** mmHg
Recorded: **8** mmHg
